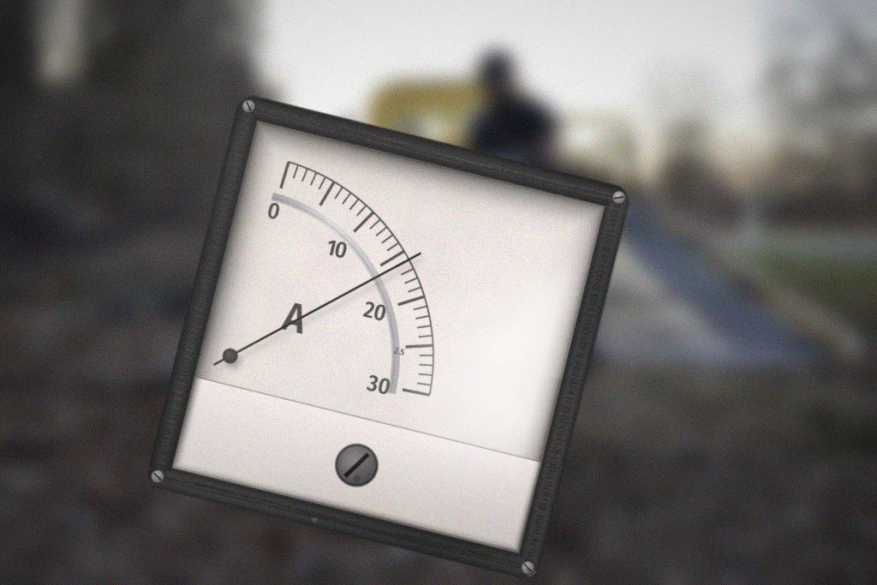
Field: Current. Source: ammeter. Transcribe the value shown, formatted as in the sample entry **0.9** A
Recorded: **16** A
